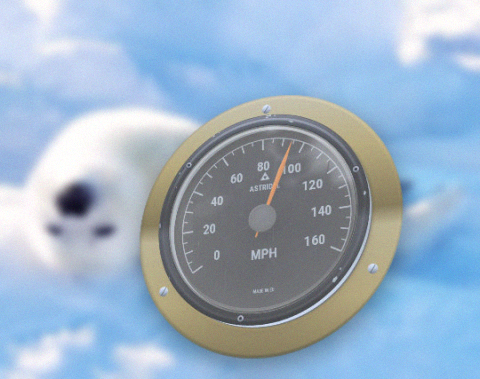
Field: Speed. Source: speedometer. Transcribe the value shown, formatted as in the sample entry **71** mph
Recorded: **95** mph
